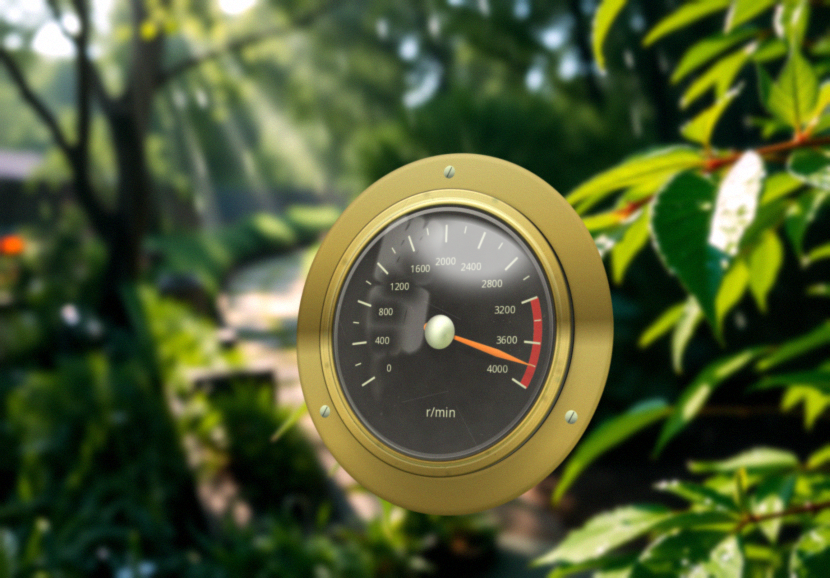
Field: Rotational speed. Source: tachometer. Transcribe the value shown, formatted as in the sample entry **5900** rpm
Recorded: **3800** rpm
